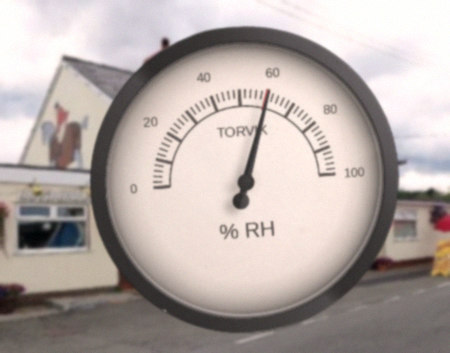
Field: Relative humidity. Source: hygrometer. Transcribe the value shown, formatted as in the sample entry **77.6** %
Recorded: **60** %
